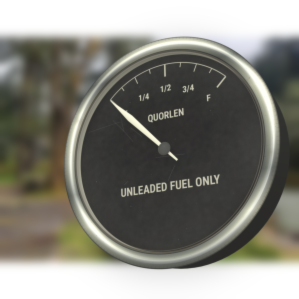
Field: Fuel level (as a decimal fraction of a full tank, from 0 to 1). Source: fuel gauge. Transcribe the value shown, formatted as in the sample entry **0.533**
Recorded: **0**
